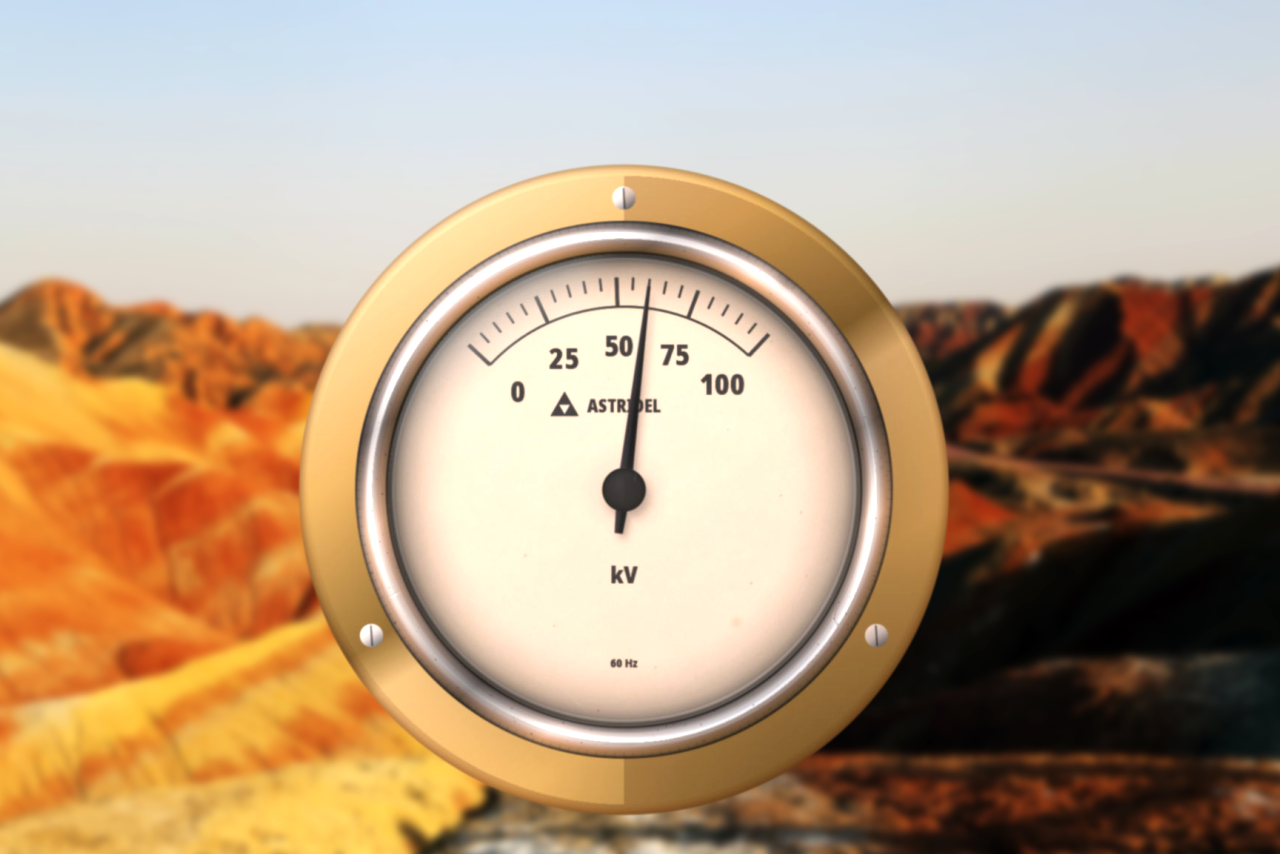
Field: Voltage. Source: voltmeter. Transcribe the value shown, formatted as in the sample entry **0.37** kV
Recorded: **60** kV
